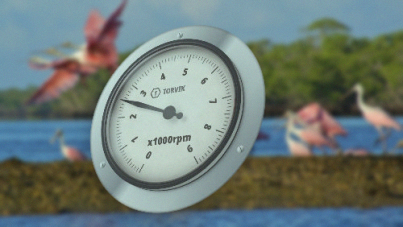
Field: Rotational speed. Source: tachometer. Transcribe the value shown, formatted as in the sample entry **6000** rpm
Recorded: **2500** rpm
